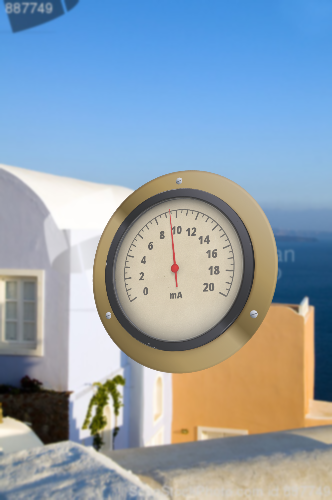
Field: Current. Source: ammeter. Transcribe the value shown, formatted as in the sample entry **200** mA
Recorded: **9.5** mA
